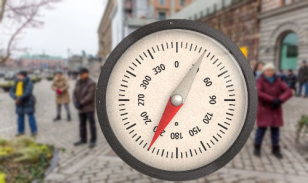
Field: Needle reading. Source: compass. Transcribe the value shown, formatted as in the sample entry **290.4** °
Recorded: **210** °
